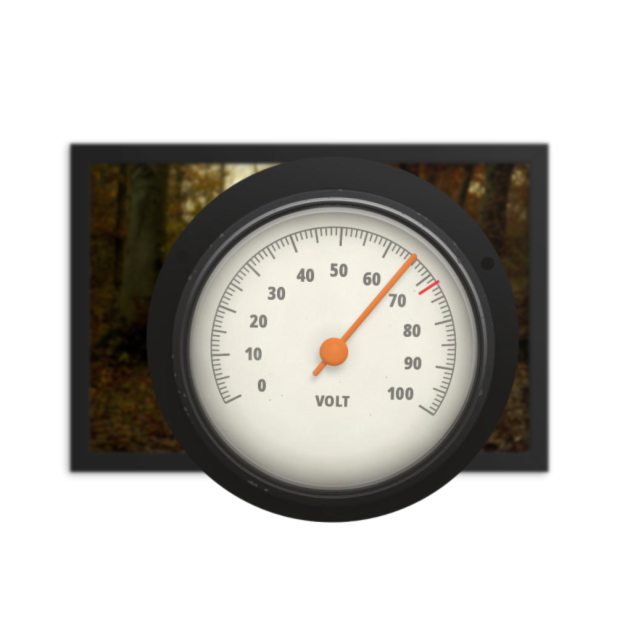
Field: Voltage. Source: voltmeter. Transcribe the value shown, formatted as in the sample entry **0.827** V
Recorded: **65** V
